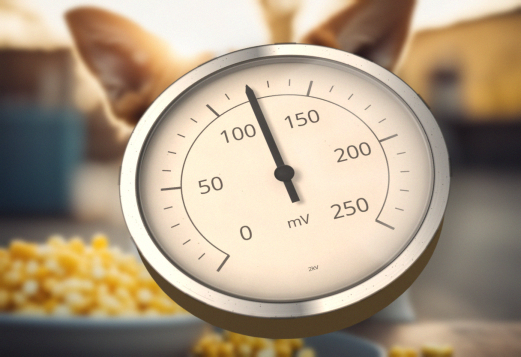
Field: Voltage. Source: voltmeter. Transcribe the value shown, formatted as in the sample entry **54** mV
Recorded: **120** mV
